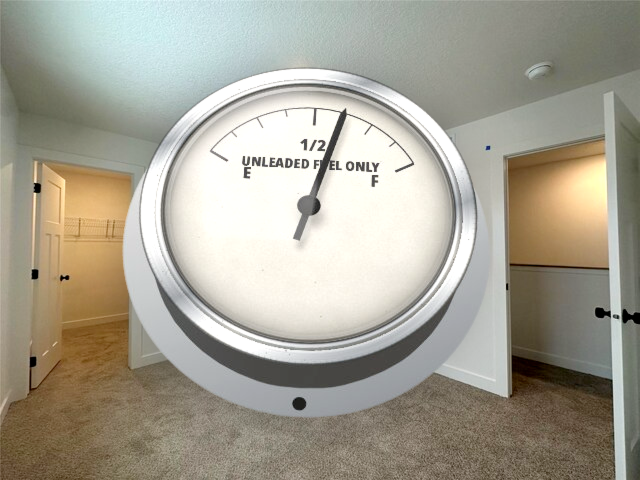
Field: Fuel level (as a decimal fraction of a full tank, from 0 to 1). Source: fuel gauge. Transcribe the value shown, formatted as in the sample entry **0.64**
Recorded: **0.625**
